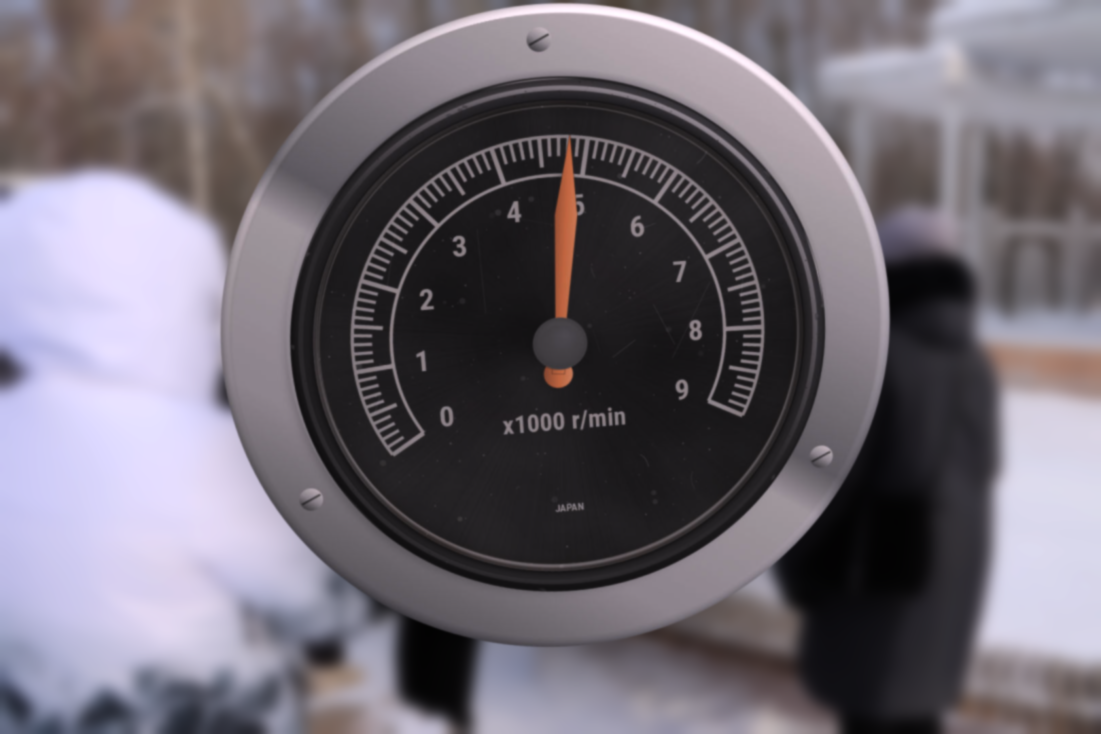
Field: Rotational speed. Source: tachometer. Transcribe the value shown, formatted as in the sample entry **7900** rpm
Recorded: **4800** rpm
